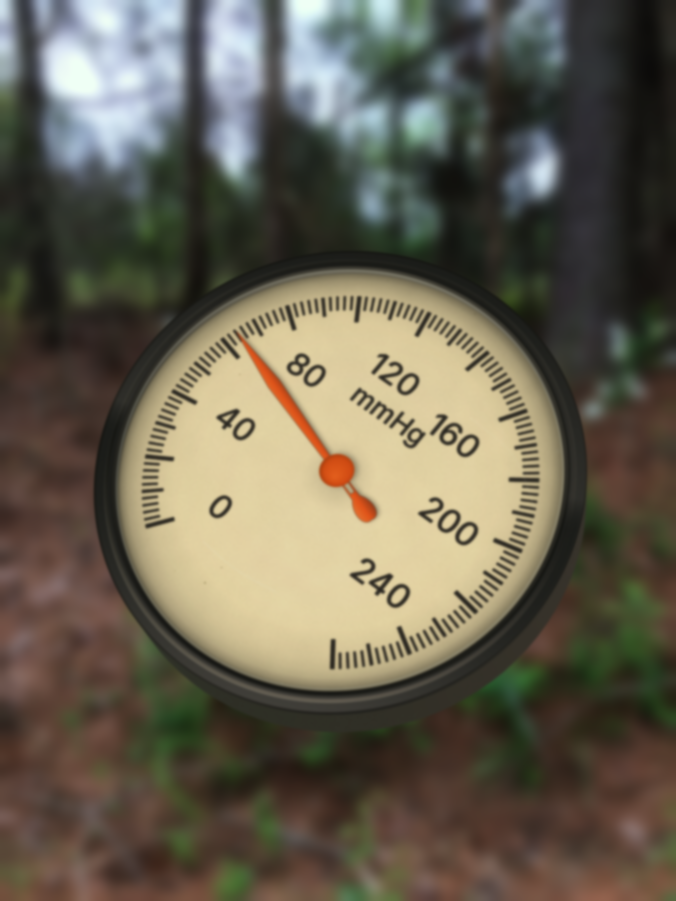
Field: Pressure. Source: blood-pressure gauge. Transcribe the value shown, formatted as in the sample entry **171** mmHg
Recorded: **64** mmHg
